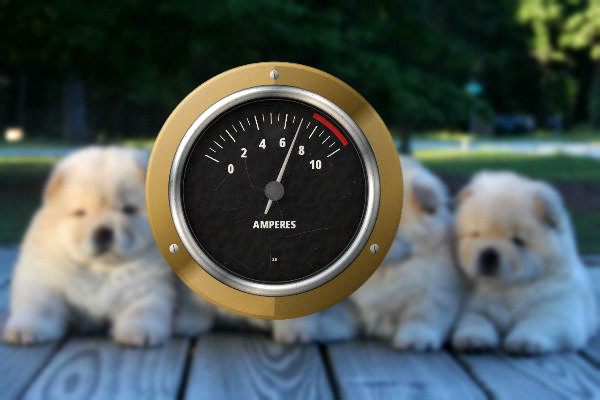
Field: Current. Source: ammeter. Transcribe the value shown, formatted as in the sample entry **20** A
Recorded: **7** A
